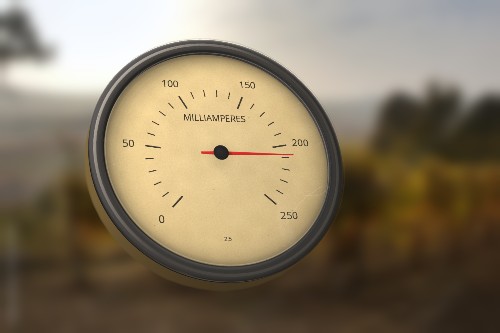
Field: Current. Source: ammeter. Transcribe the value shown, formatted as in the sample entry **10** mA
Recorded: **210** mA
